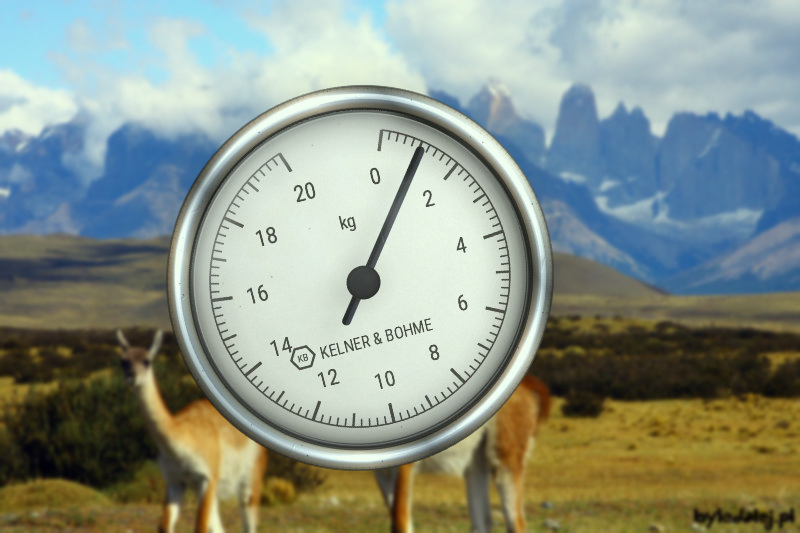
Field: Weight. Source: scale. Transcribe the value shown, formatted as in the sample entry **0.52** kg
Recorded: **1** kg
